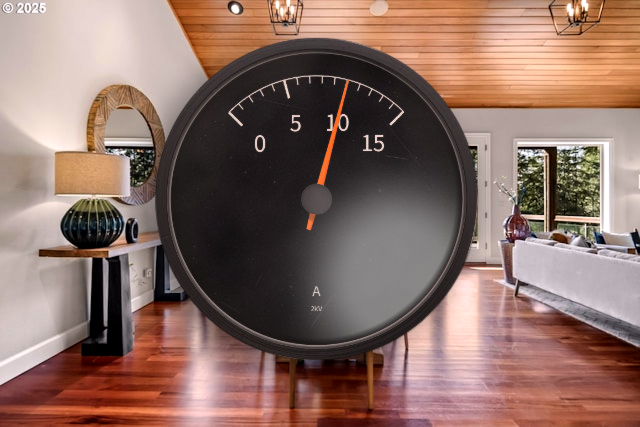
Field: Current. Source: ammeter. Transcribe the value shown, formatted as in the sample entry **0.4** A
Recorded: **10** A
